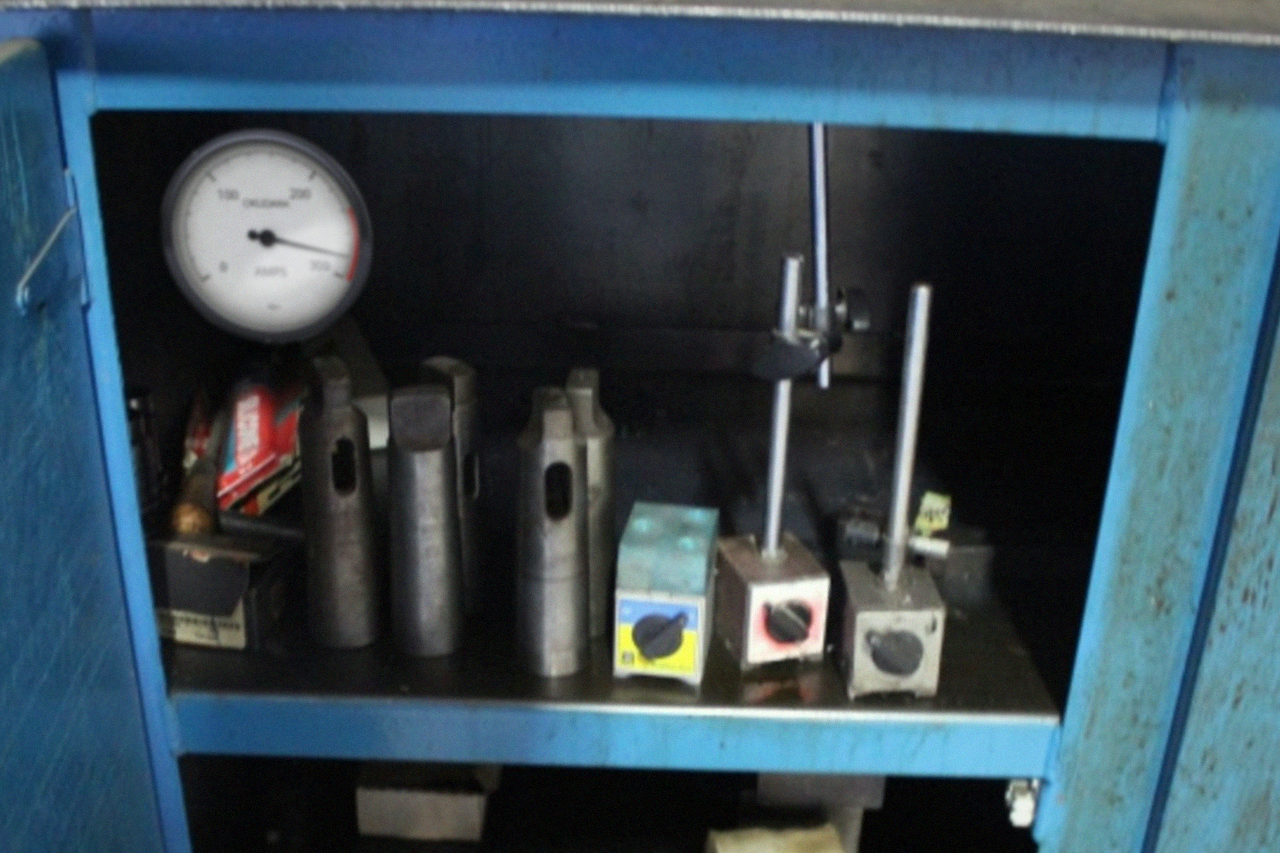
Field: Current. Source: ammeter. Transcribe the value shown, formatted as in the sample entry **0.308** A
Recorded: **280** A
